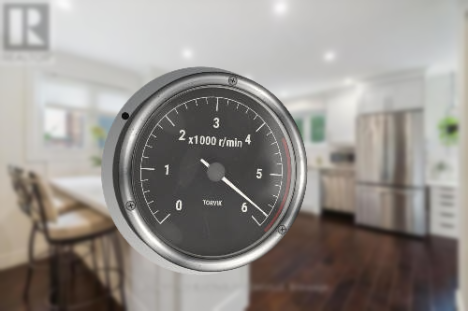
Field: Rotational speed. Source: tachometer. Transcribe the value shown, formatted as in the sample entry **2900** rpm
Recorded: **5800** rpm
